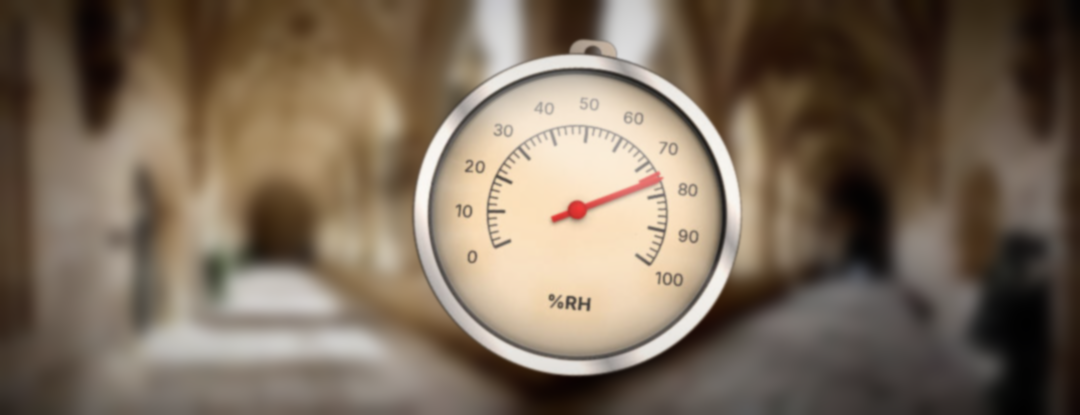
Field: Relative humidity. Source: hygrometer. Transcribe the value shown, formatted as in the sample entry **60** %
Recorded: **76** %
